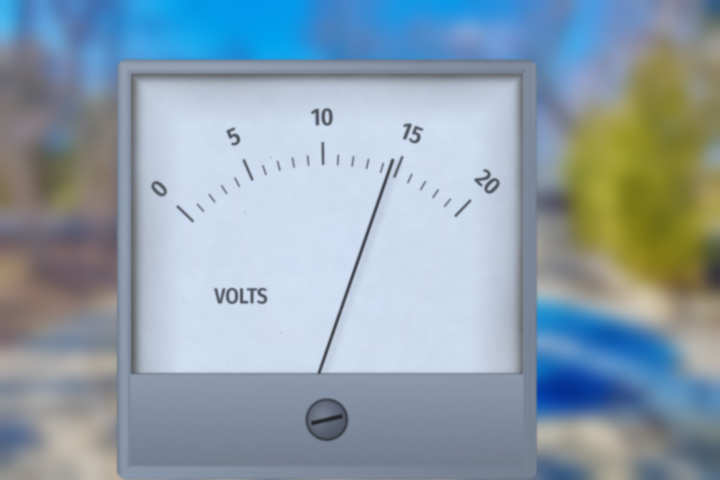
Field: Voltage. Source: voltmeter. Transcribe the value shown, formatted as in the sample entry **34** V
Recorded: **14.5** V
